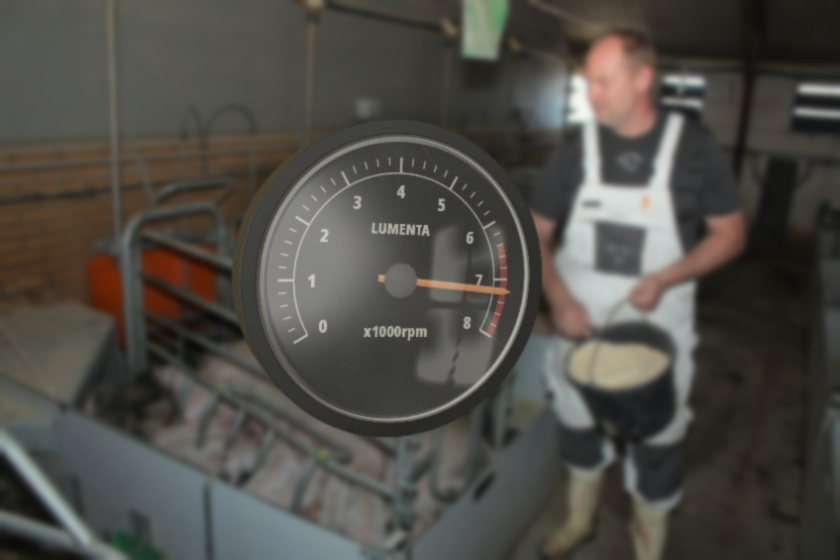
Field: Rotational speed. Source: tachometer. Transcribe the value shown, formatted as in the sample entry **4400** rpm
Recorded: **7200** rpm
